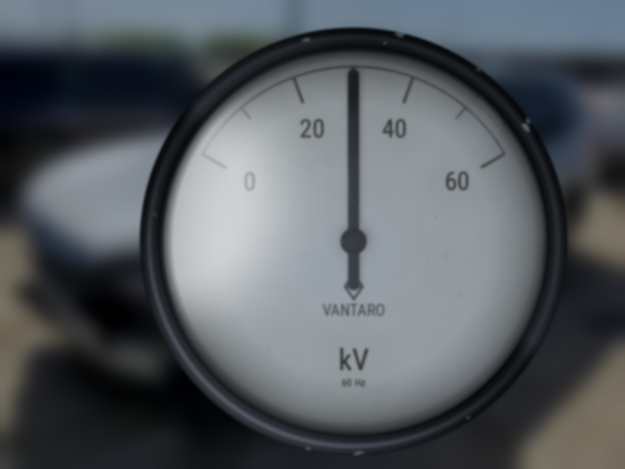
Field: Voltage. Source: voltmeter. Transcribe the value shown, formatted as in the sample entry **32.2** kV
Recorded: **30** kV
